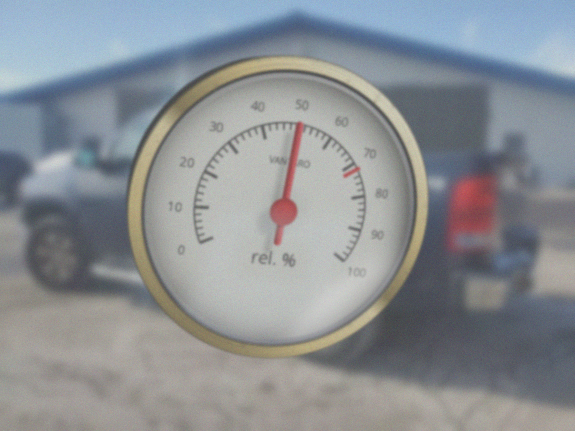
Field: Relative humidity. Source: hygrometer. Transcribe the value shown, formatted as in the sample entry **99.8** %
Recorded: **50** %
